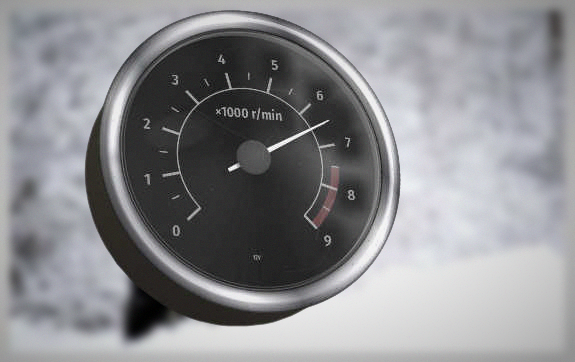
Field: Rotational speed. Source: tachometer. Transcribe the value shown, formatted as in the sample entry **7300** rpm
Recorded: **6500** rpm
